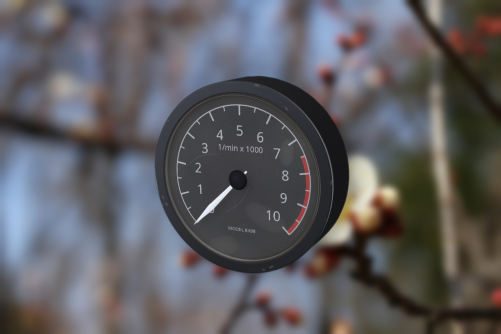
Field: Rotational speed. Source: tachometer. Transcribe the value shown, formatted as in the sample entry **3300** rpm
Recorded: **0** rpm
